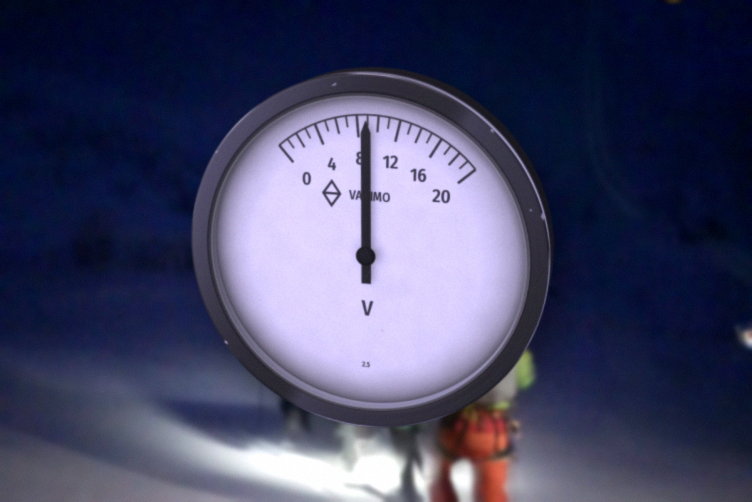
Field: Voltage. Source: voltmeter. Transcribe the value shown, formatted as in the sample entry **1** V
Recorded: **9** V
